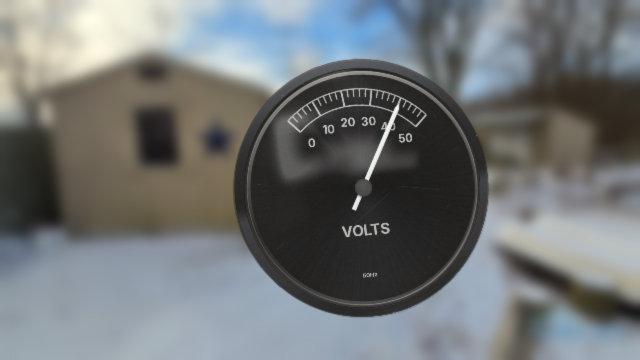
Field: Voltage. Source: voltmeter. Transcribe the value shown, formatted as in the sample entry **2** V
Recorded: **40** V
